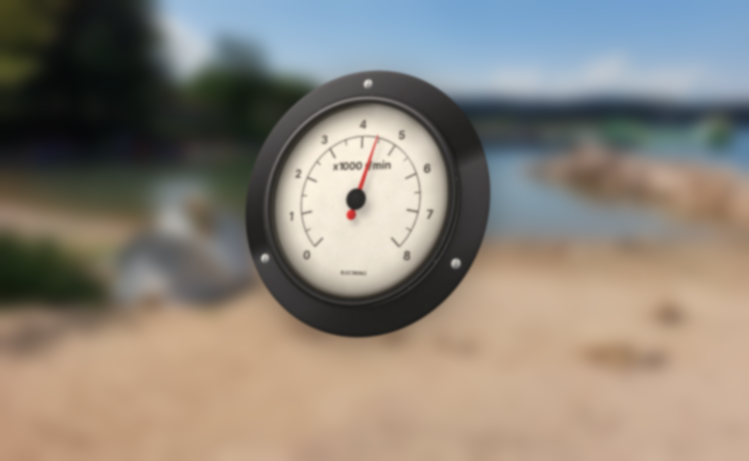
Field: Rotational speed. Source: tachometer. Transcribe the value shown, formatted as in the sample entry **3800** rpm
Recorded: **4500** rpm
